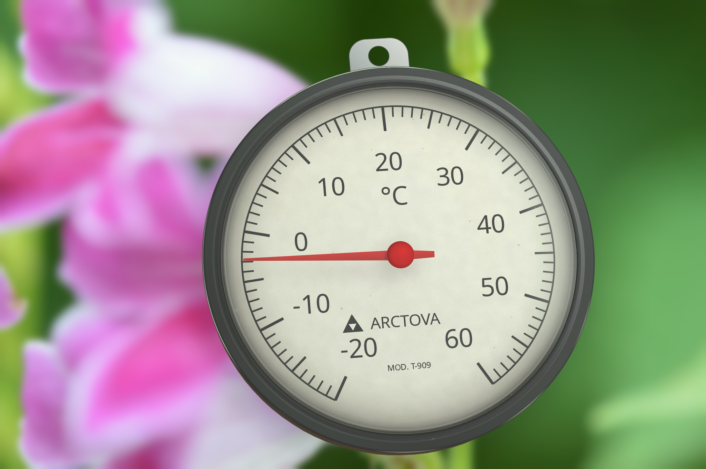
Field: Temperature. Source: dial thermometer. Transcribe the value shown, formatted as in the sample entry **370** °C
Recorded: **-3** °C
